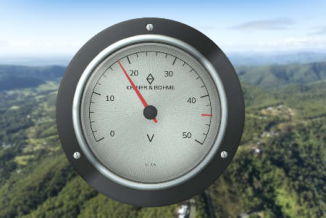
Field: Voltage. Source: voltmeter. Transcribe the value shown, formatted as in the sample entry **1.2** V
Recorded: **18** V
